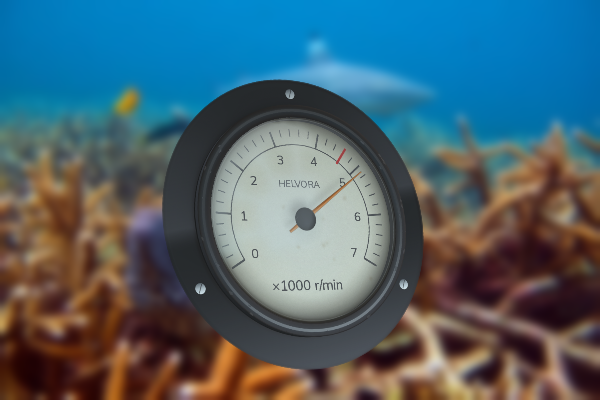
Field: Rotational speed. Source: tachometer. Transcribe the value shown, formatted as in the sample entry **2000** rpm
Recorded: **5100** rpm
